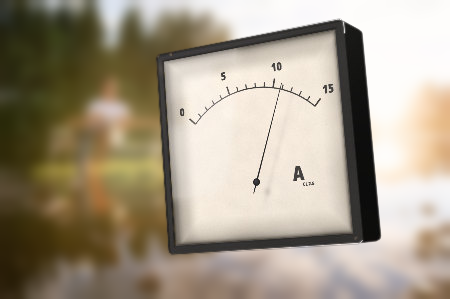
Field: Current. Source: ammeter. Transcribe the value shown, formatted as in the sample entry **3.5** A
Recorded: **11** A
